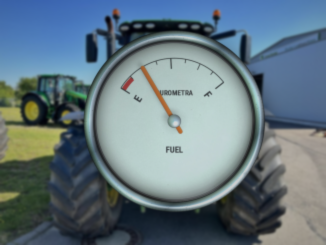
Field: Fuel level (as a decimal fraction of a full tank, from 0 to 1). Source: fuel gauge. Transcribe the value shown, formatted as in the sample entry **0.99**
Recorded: **0.25**
